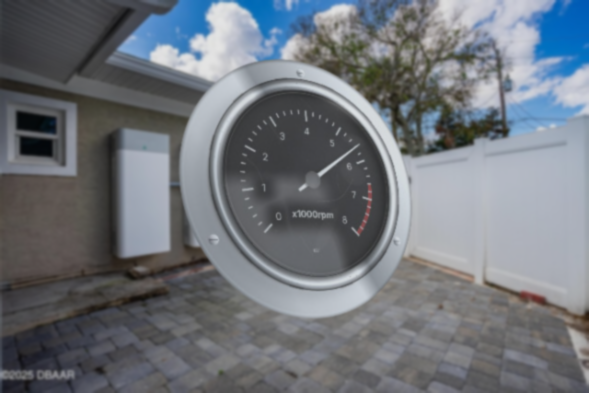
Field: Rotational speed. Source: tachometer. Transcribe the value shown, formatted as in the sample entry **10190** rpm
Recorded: **5600** rpm
